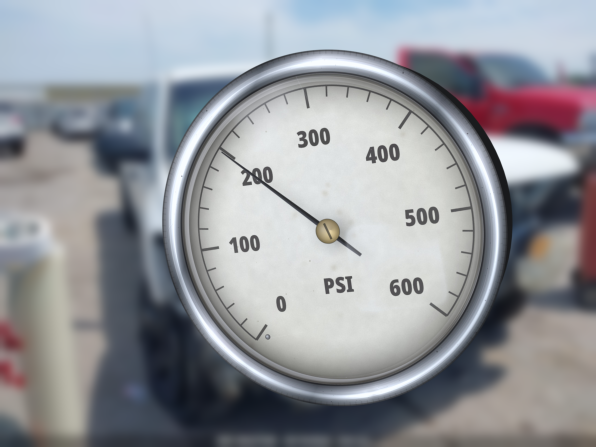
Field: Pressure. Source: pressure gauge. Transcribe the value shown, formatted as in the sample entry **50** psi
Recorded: **200** psi
